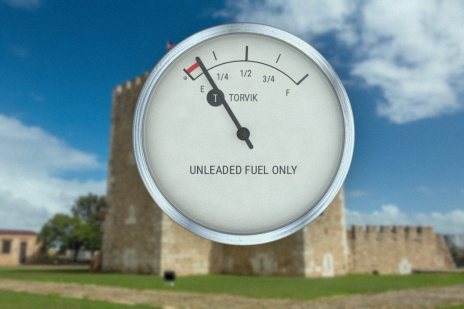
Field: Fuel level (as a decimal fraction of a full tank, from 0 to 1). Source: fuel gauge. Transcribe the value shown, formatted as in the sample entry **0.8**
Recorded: **0.125**
